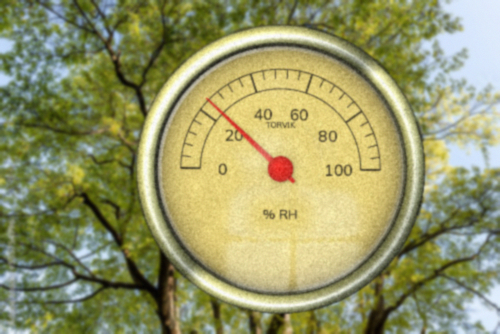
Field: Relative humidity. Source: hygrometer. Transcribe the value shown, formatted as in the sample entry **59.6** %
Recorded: **24** %
